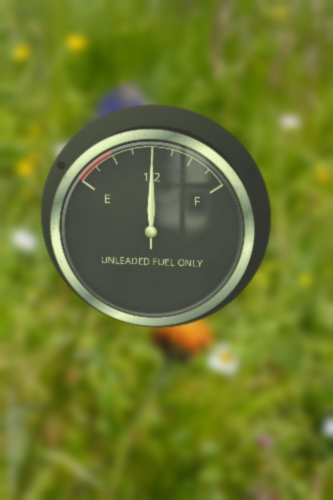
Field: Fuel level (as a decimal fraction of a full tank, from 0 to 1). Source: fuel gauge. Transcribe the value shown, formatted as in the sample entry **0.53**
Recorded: **0.5**
